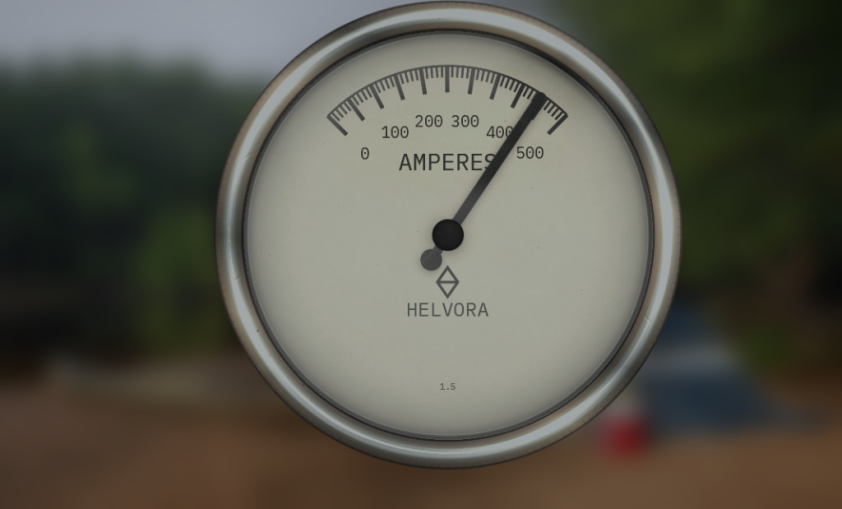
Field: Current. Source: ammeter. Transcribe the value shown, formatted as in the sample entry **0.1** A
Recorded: **440** A
